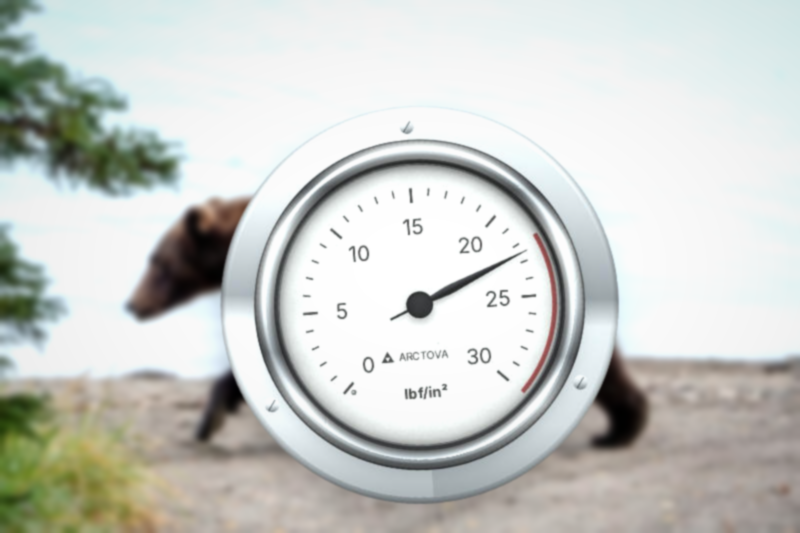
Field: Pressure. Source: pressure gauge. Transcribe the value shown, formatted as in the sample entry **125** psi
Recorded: **22.5** psi
